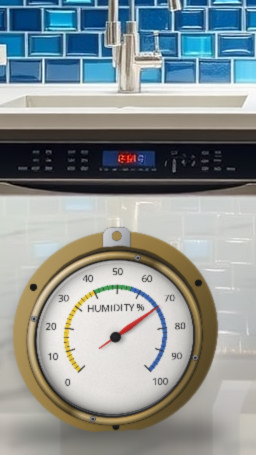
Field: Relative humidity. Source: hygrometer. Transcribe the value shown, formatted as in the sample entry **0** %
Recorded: **70** %
